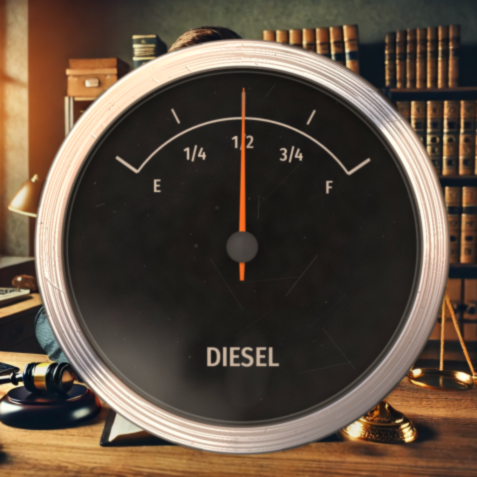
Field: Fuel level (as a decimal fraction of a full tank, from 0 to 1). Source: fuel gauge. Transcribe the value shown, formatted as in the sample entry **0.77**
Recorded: **0.5**
